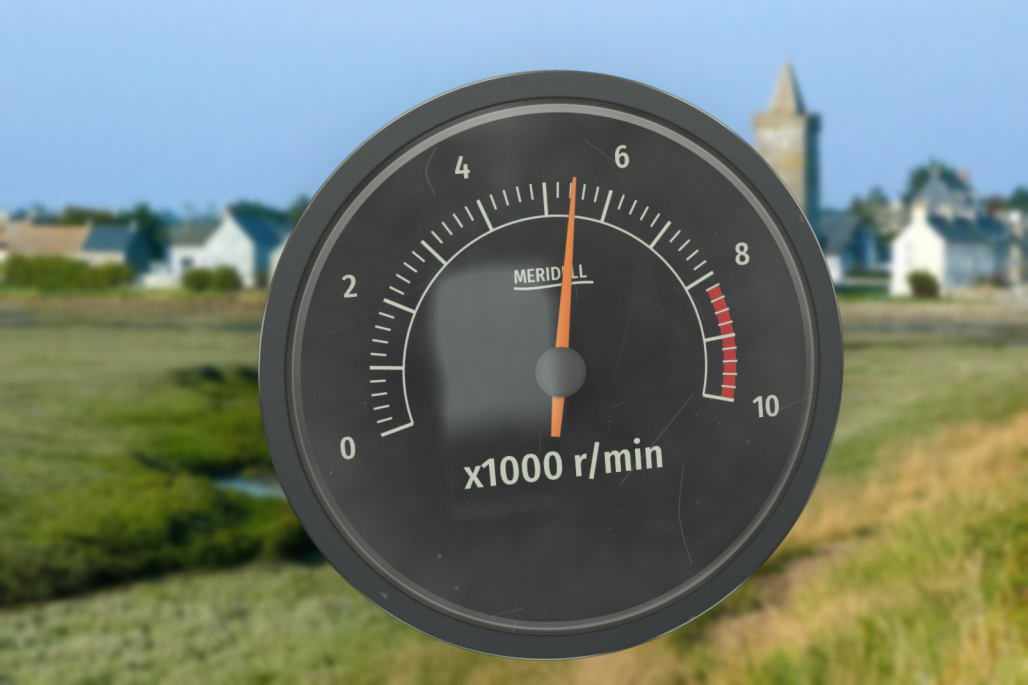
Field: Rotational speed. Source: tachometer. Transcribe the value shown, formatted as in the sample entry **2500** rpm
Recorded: **5400** rpm
